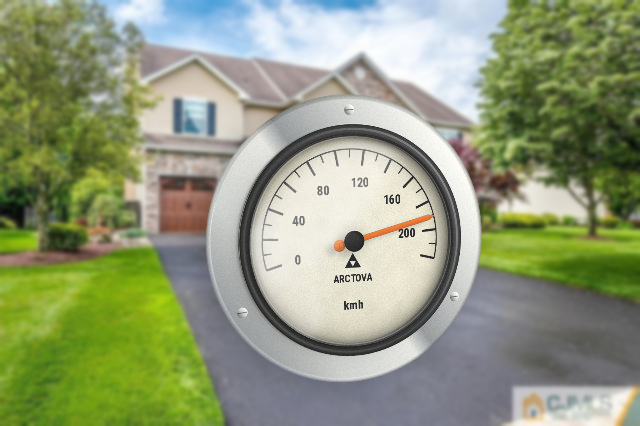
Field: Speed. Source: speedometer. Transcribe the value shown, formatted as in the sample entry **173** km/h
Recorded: **190** km/h
